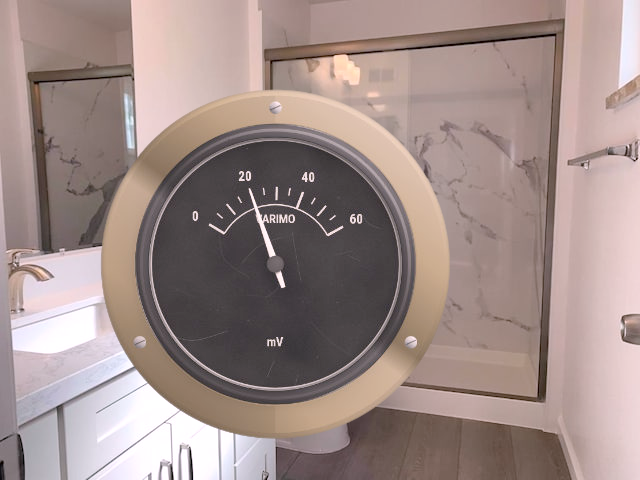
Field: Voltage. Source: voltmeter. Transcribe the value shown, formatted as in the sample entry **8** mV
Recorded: **20** mV
